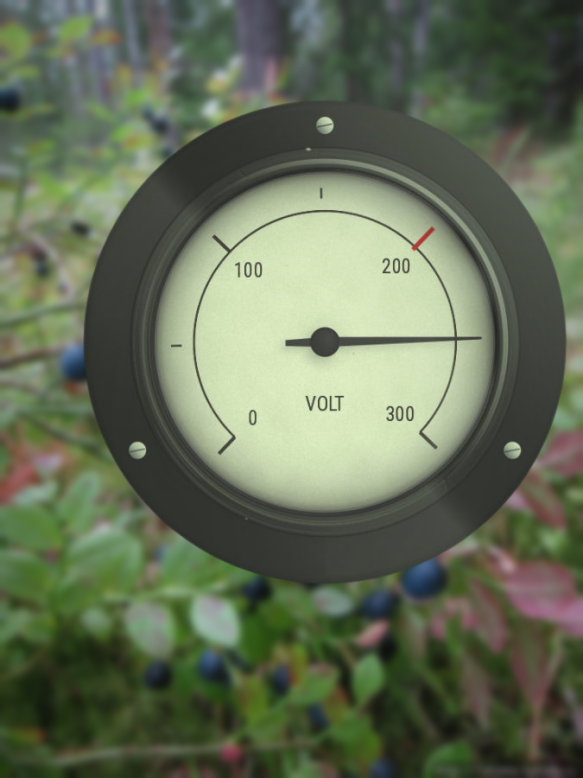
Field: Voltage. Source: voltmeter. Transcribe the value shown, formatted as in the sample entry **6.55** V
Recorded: **250** V
